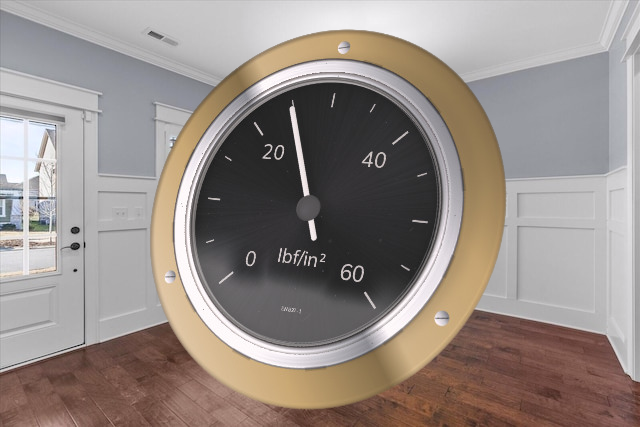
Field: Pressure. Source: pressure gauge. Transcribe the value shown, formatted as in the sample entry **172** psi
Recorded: **25** psi
